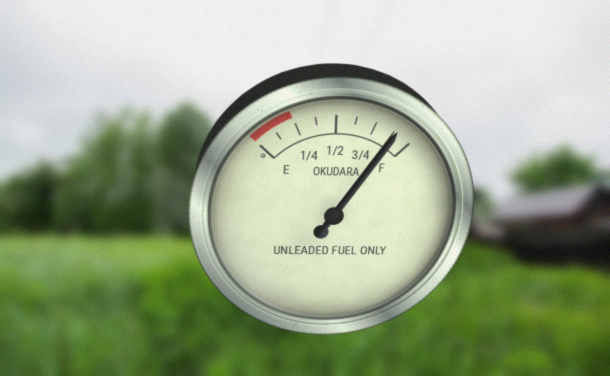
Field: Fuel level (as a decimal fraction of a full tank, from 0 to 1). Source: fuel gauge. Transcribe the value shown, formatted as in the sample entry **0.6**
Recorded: **0.875**
